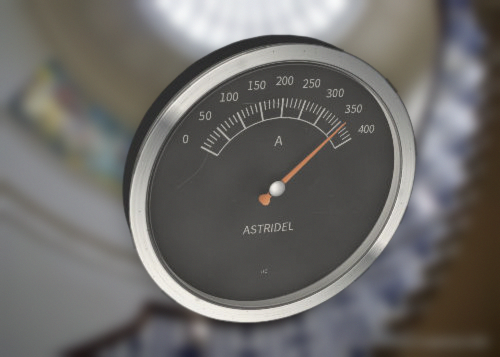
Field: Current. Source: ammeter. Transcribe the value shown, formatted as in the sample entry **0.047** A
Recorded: **350** A
